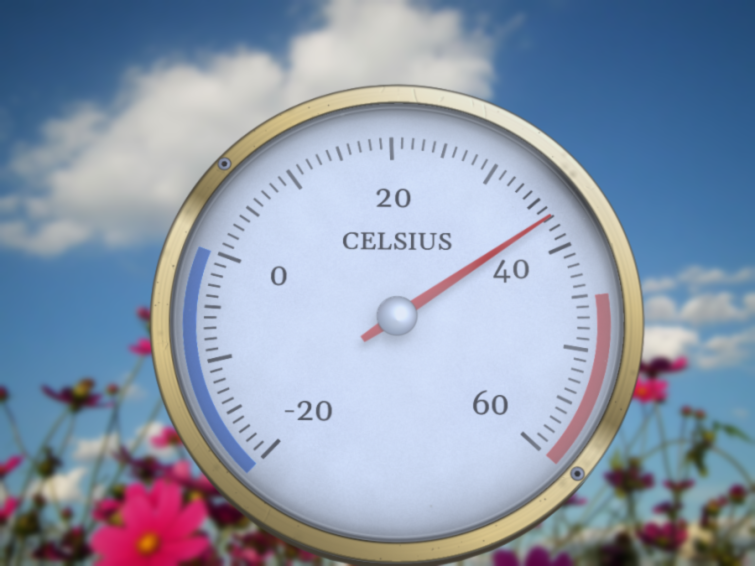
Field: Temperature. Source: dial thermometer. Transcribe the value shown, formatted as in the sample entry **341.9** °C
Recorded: **37** °C
